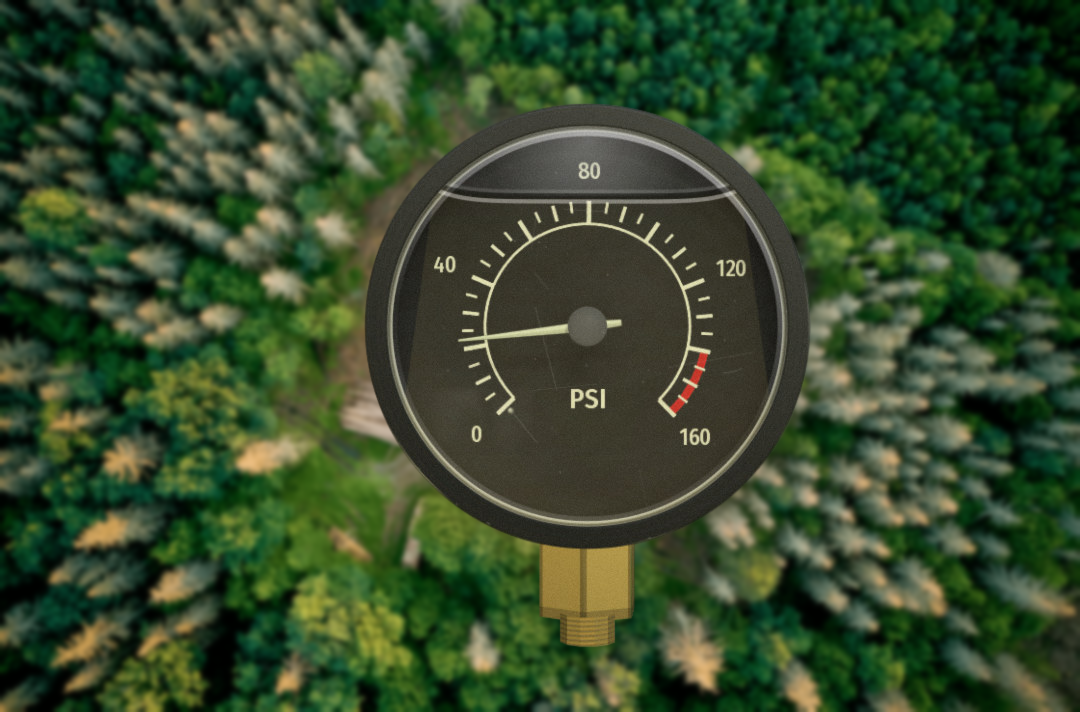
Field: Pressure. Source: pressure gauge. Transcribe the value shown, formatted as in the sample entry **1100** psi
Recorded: **22.5** psi
